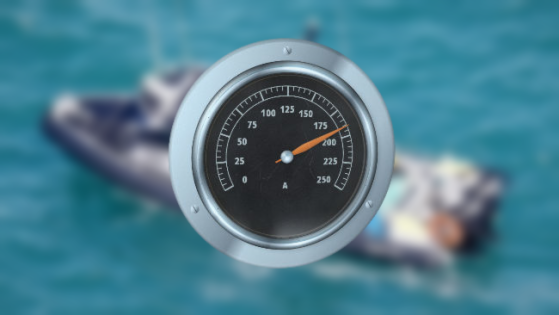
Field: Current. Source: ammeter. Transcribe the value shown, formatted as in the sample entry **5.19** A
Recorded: **190** A
